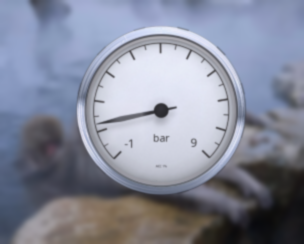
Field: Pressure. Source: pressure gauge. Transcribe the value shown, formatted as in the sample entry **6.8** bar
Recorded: **0.25** bar
